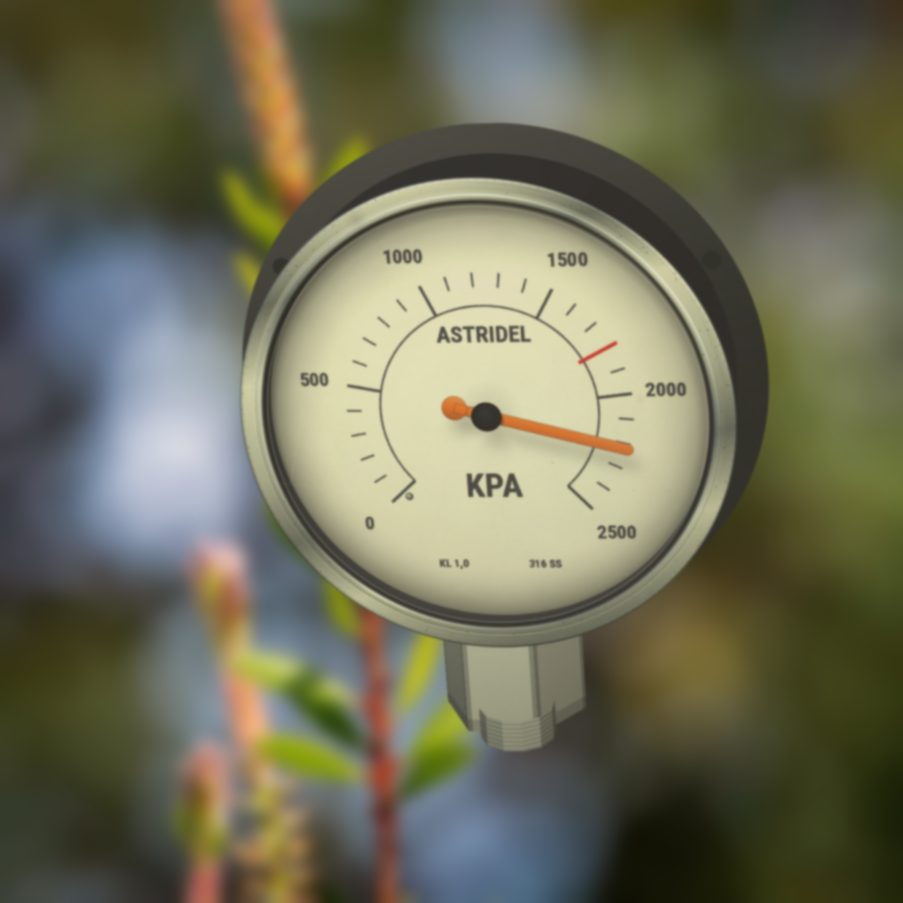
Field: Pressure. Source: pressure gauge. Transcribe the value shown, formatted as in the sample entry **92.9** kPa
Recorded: **2200** kPa
